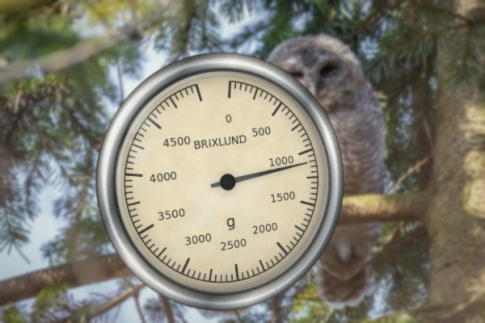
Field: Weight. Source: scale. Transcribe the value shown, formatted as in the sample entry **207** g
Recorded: **1100** g
